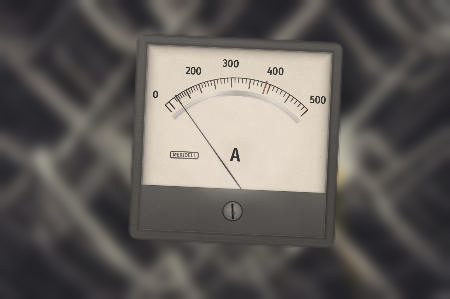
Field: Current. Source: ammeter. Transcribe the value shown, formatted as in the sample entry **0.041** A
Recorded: **100** A
